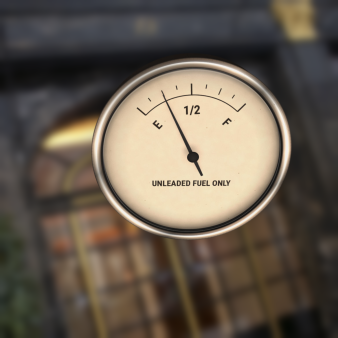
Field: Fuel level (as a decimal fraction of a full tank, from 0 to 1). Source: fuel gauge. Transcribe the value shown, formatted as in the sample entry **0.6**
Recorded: **0.25**
